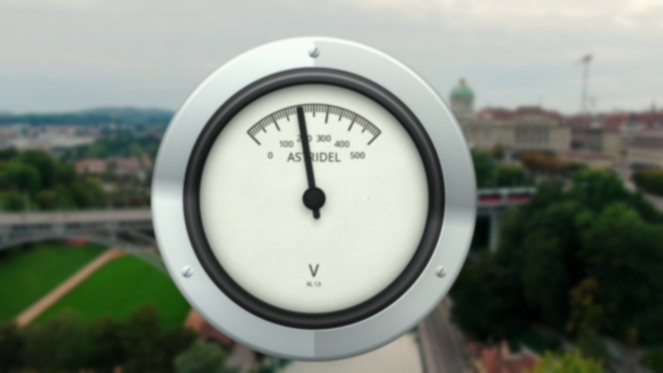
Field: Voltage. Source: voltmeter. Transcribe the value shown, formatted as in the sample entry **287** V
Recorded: **200** V
